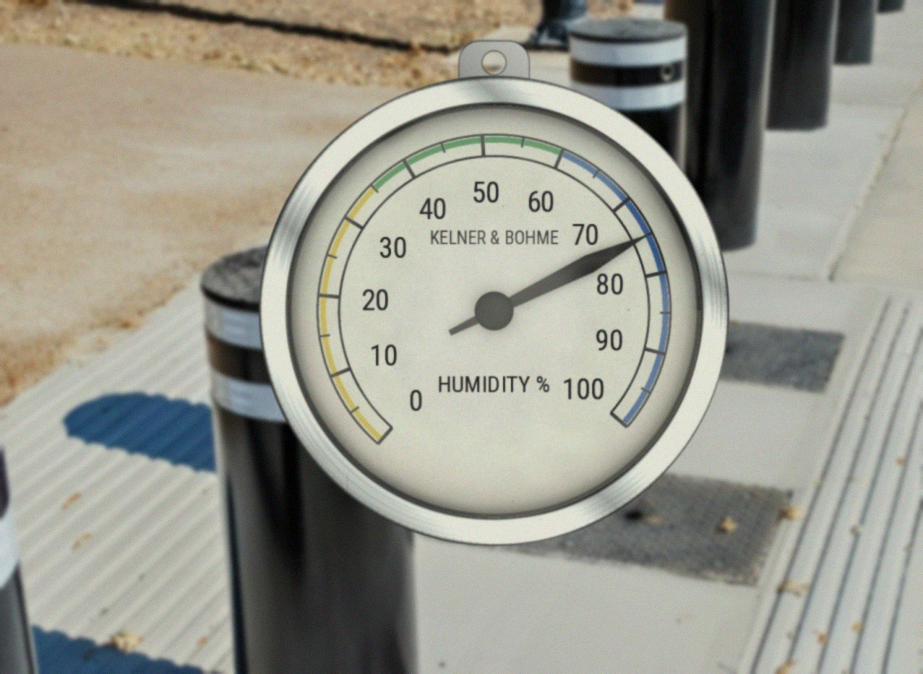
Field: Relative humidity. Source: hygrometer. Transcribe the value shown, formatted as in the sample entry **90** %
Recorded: **75** %
